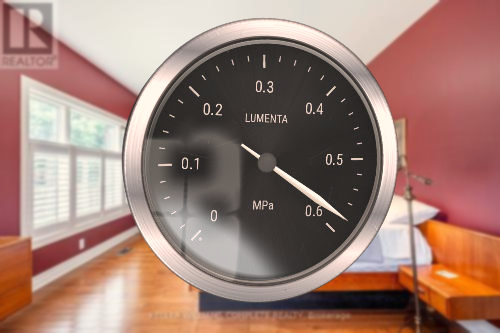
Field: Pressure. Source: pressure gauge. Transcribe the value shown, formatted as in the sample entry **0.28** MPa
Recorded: **0.58** MPa
